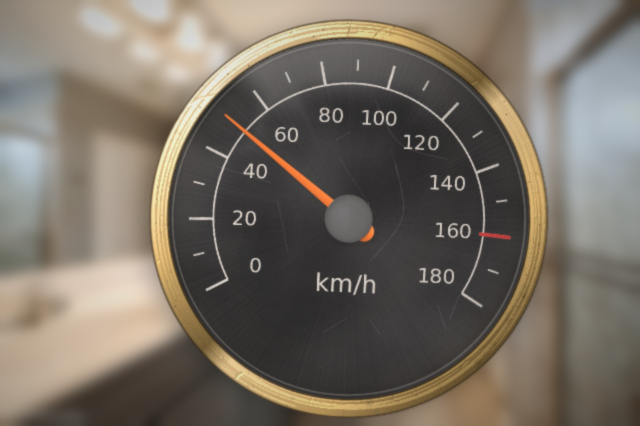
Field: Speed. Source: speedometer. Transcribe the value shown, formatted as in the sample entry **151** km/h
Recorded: **50** km/h
